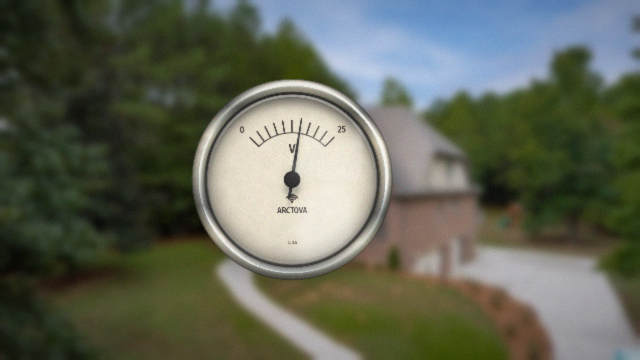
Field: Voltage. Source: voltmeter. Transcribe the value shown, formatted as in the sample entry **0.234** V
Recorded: **15** V
